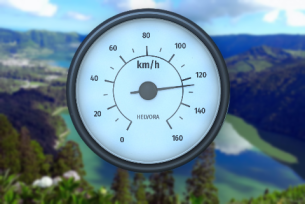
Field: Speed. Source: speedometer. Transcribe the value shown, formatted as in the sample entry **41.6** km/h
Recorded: **125** km/h
